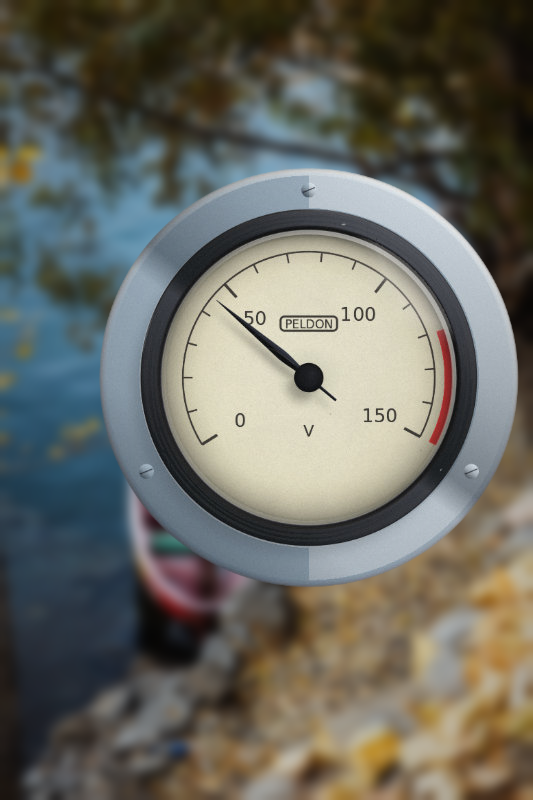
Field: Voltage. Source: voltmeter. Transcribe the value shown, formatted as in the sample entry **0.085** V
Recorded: **45** V
